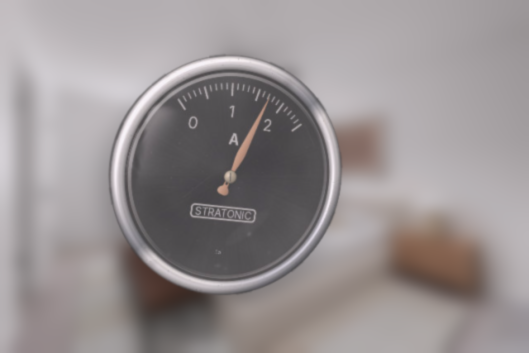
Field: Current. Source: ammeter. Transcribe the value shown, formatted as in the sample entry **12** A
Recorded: **1.7** A
